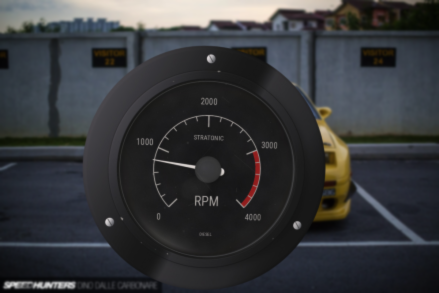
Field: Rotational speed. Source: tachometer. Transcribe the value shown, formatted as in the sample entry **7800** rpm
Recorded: **800** rpm
